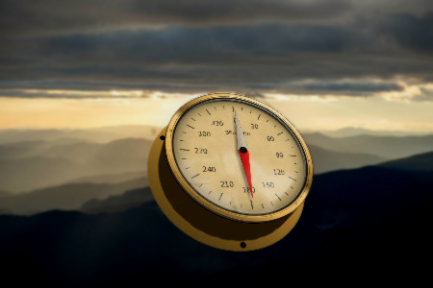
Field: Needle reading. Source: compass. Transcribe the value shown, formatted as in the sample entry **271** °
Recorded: **180** °
